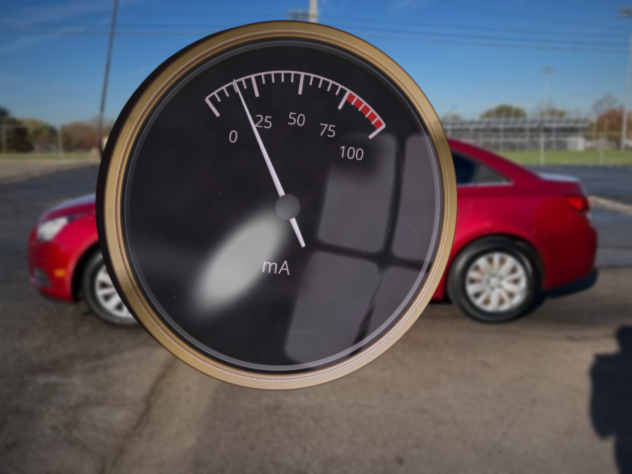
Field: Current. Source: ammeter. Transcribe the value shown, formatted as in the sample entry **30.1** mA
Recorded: **15** mA
